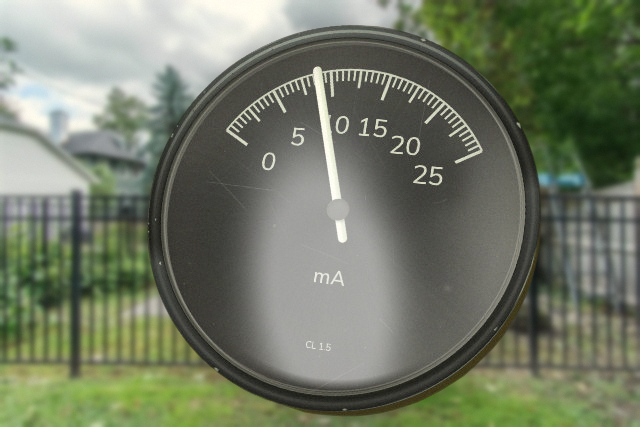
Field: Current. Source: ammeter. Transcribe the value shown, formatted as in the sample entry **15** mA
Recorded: **9** mA
